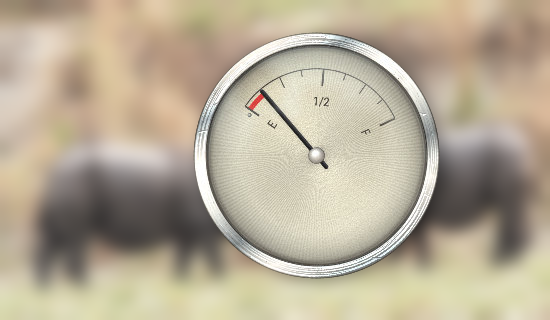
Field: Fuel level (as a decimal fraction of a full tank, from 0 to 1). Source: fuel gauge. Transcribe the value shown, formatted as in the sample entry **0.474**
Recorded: **0.125**
